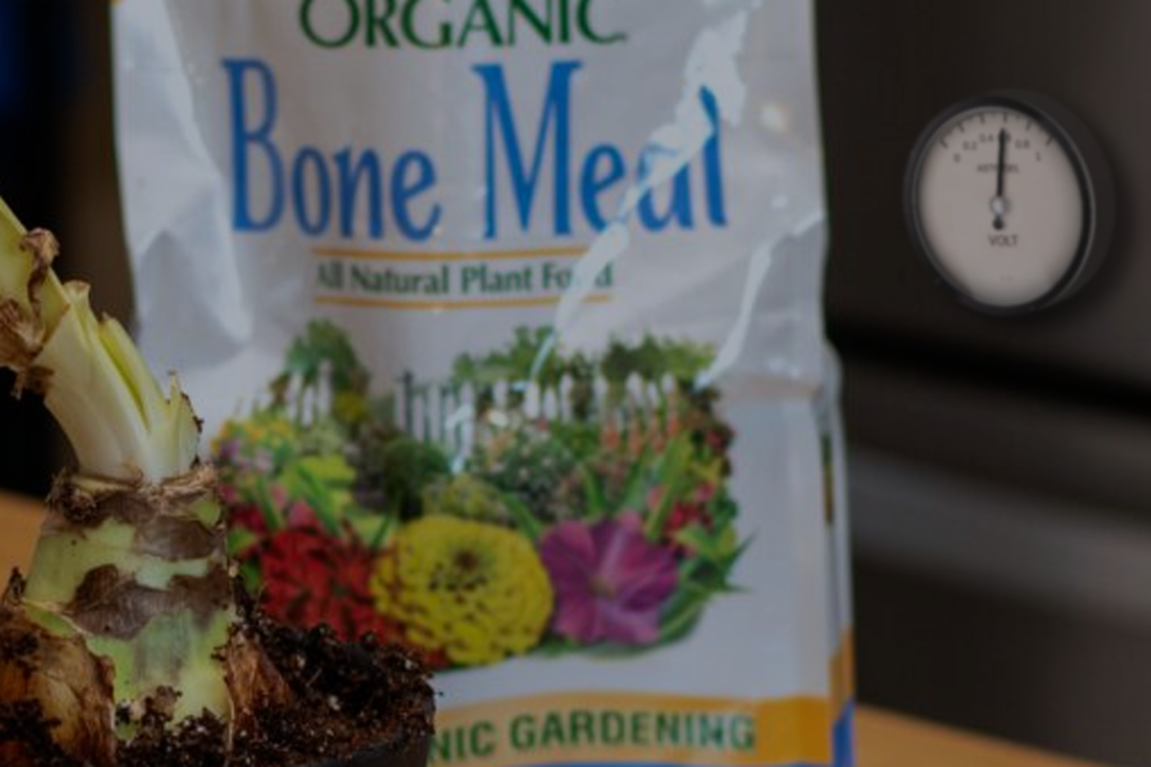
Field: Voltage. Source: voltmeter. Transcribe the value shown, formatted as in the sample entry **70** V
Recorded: **0.6** V
